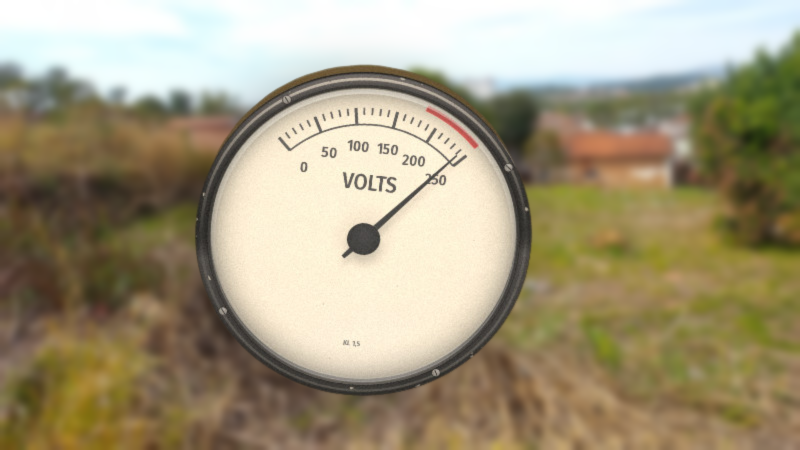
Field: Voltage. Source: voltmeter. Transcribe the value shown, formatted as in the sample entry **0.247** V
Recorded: **240** V
